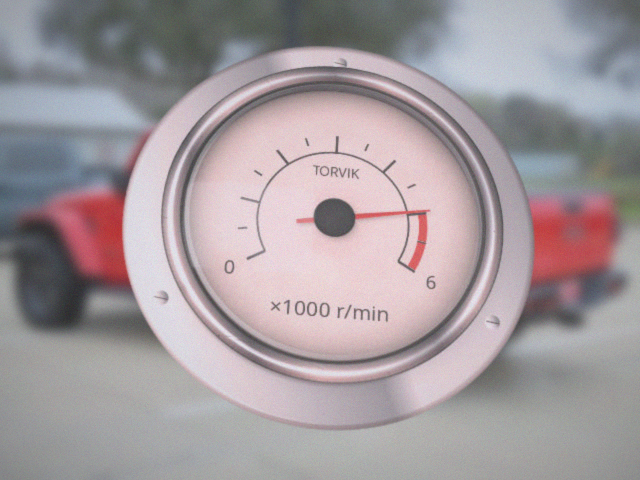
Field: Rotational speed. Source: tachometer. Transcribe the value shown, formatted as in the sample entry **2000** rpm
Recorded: **5000** rpm
